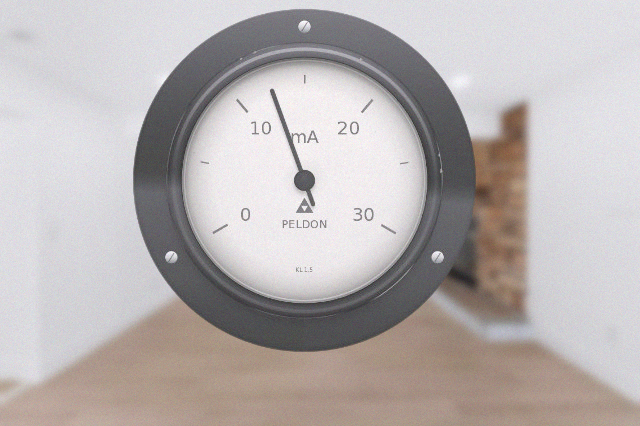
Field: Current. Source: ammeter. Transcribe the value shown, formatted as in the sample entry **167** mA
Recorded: **12.5** mA
